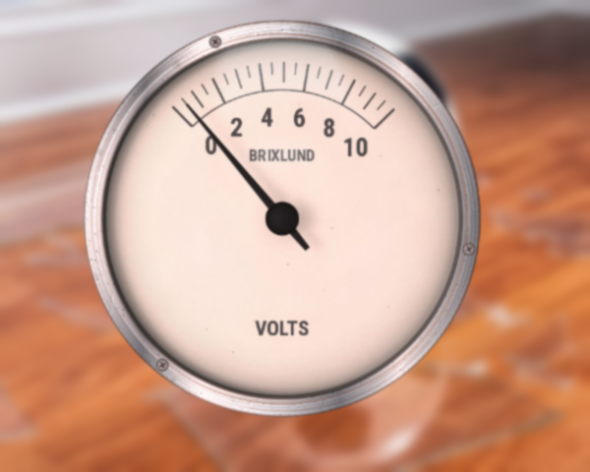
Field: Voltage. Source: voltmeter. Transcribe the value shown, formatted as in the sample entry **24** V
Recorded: **0.5** V
